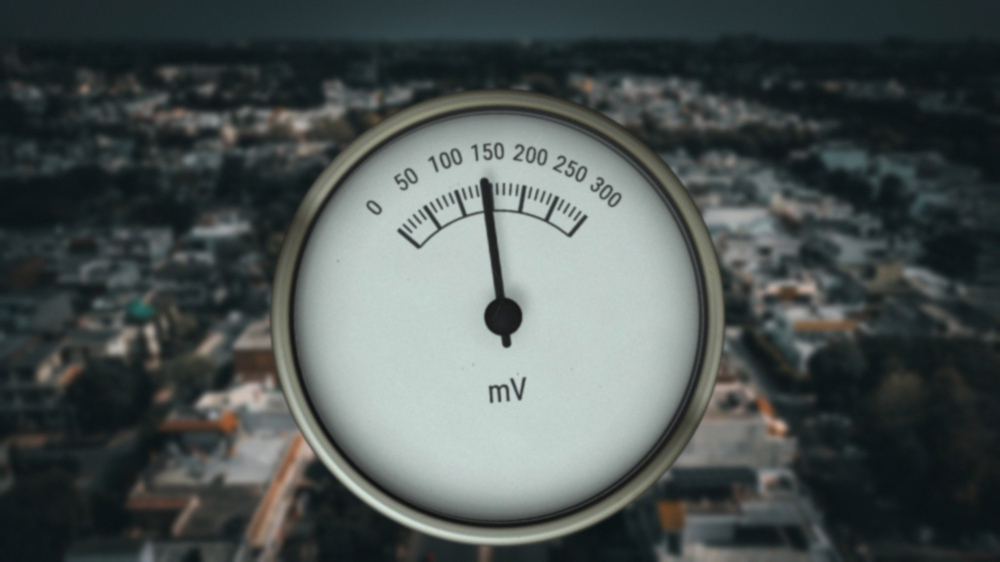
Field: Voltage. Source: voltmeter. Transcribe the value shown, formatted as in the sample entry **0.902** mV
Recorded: **140** mV
